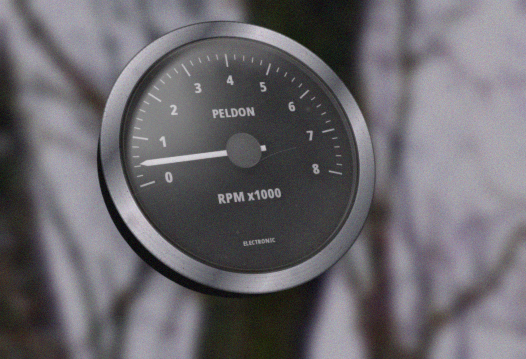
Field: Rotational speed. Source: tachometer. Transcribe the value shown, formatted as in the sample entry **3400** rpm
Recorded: **400** rpm
